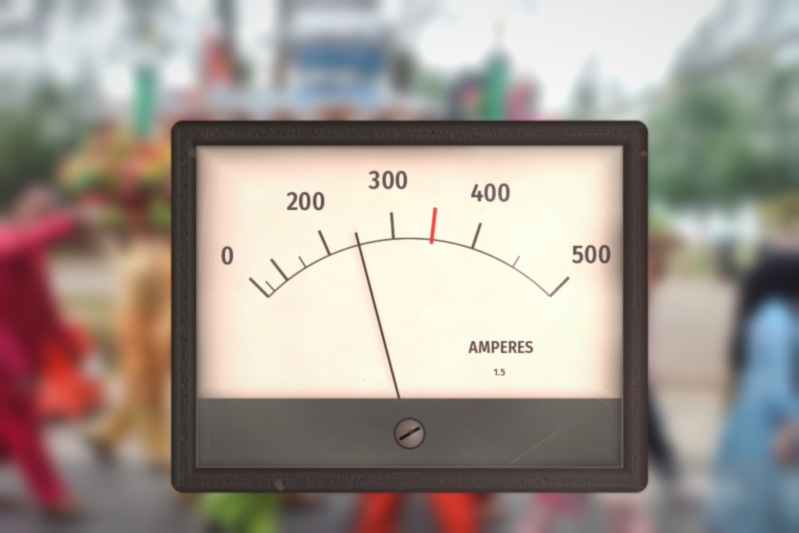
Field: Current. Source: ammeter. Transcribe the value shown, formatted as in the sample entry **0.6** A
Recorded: **250** A
